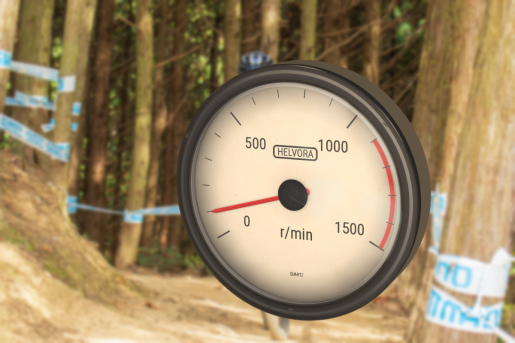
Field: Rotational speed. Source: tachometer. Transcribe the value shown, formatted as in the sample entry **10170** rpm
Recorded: **100** rpm
